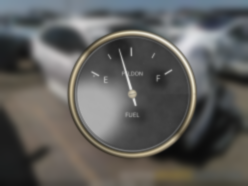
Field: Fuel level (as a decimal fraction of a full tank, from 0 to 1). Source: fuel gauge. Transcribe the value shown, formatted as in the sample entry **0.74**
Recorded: **0.375**
